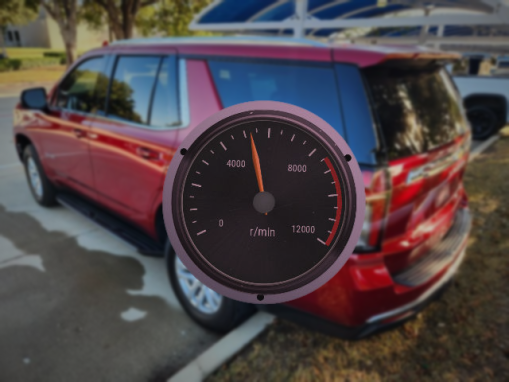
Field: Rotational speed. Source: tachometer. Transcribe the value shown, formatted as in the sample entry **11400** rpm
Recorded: **5250** rpm
